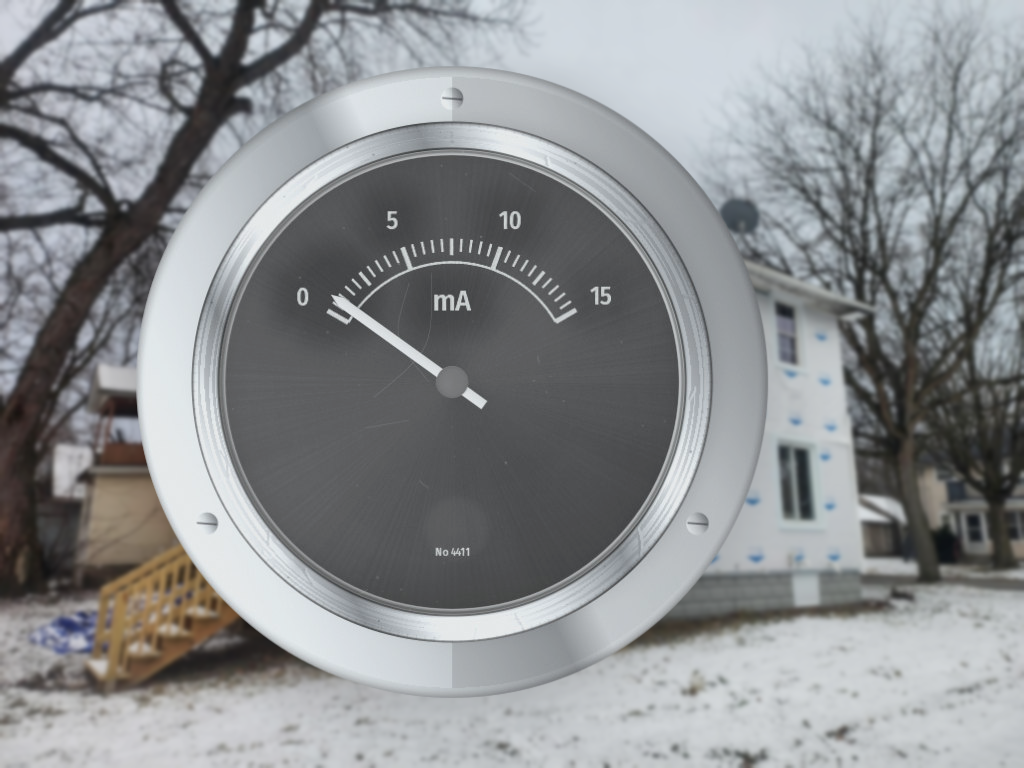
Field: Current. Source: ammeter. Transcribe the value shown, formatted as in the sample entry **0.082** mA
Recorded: **0.75** mA
